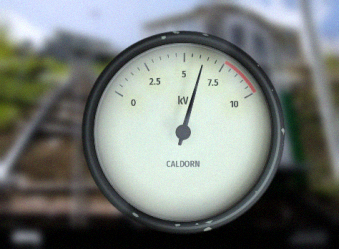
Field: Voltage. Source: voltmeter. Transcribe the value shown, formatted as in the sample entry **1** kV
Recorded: **6.25** kV
